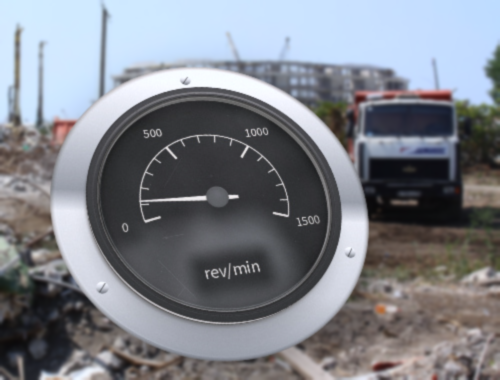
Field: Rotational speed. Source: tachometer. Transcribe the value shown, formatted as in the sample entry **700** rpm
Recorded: **100** rpm
